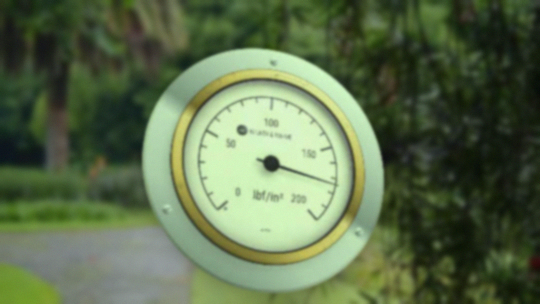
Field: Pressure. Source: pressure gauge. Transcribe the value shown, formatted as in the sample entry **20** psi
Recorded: **175** psi
